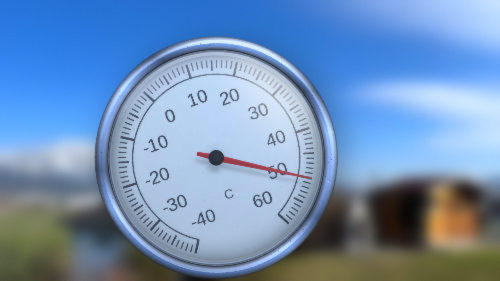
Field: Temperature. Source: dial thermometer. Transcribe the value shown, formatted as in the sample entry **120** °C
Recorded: **50** °C
